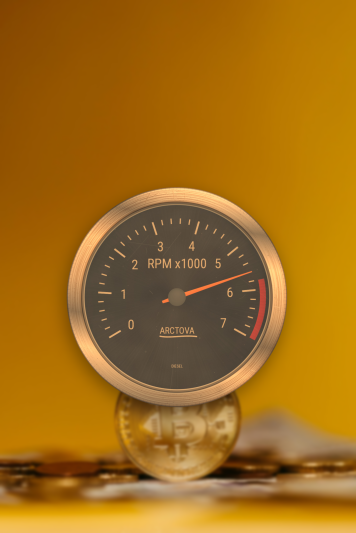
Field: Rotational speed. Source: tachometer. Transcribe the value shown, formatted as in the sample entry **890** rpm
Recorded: **5600** rpm
